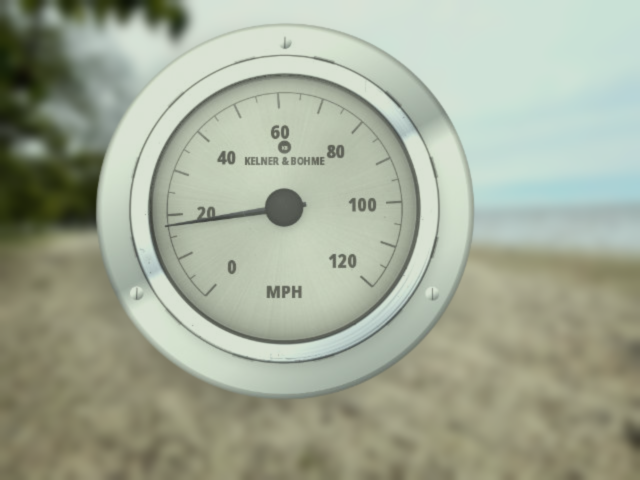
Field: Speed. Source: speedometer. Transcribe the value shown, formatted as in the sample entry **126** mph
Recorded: **17.5** mph
